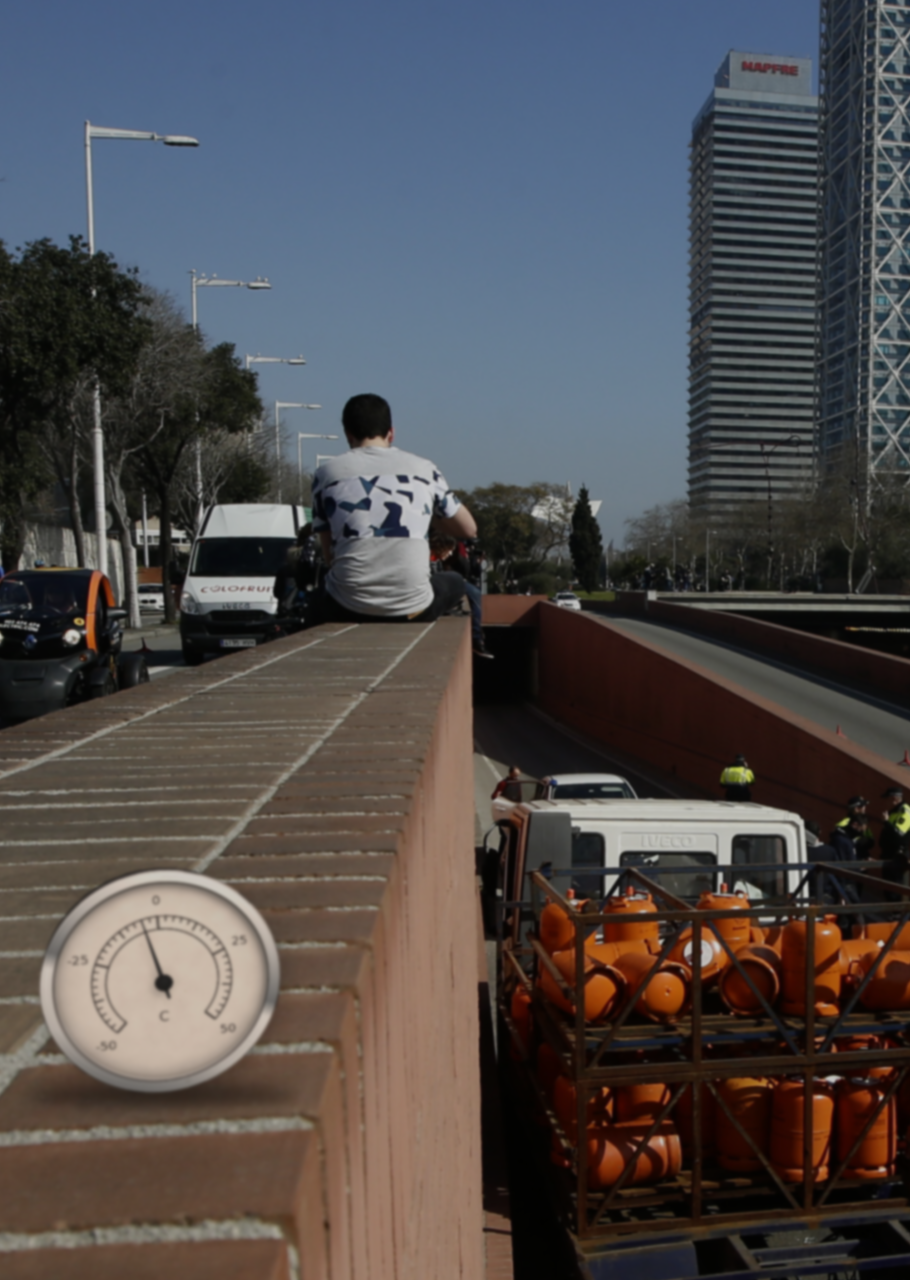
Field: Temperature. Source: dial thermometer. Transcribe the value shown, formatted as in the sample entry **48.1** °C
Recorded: **-5** °C
